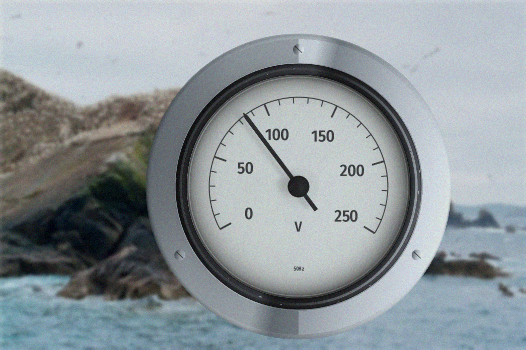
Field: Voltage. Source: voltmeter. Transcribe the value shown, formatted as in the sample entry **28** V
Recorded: **85** V
